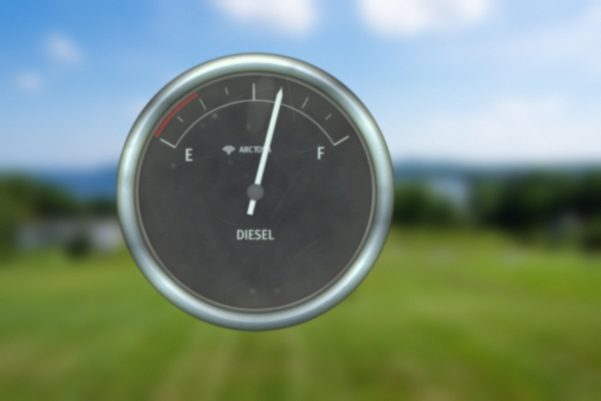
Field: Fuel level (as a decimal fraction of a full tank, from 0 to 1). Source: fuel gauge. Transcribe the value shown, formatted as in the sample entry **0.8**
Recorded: **0.625**
